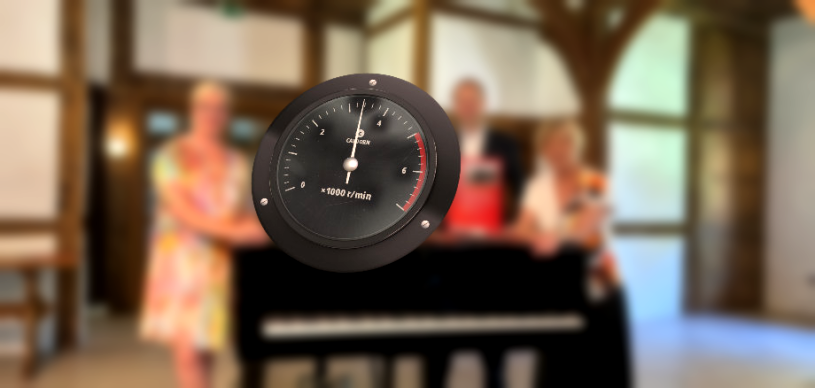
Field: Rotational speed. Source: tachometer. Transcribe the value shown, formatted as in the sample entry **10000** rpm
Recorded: **3400** rpm
